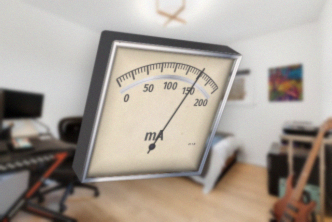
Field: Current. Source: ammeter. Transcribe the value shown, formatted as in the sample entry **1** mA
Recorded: **150** mA
